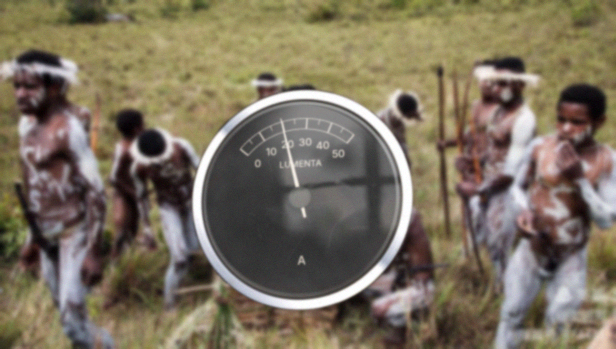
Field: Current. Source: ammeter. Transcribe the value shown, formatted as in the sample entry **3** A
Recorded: **20** A
